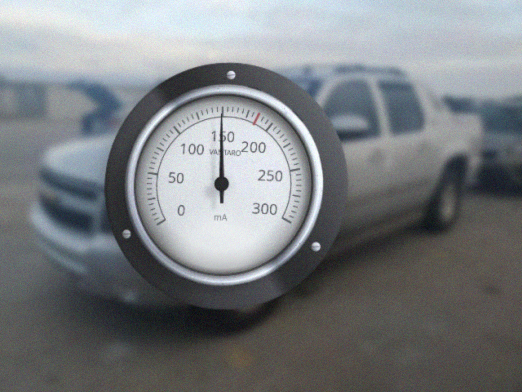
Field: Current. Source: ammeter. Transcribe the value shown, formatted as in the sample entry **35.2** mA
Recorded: **150** mA
